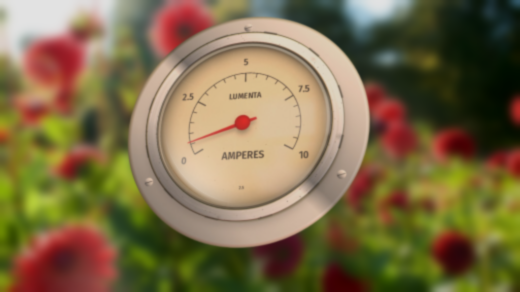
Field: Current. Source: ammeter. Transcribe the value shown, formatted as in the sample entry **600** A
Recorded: **0.5** A
